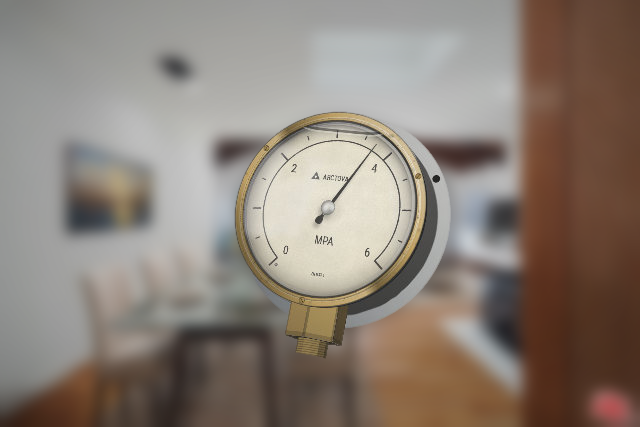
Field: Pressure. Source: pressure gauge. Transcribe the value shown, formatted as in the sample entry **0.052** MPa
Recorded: **3.75** MPa
